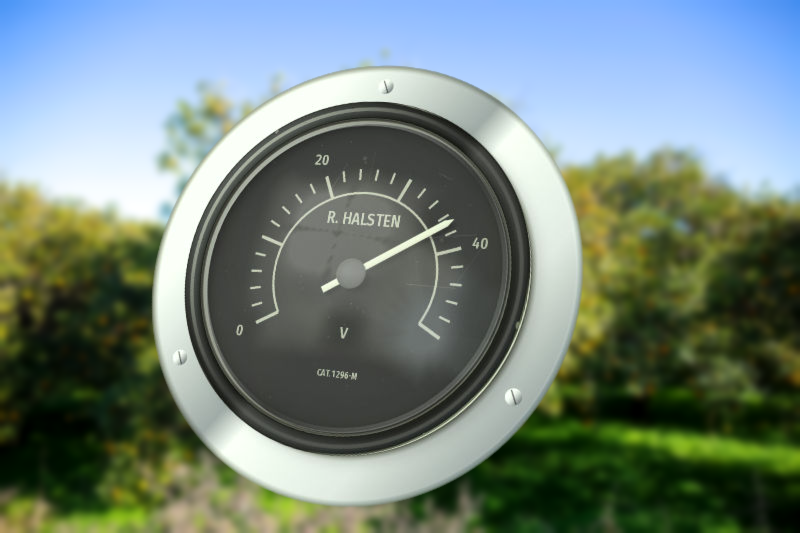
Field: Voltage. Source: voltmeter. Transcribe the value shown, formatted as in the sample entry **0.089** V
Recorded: **37** V
